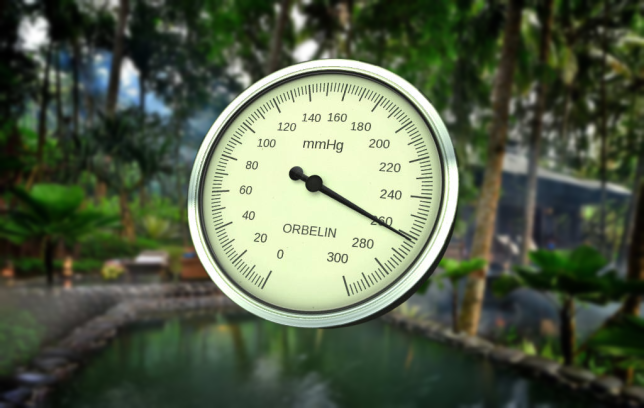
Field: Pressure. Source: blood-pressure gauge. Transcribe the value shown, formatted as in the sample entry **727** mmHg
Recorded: **262** mmHg
